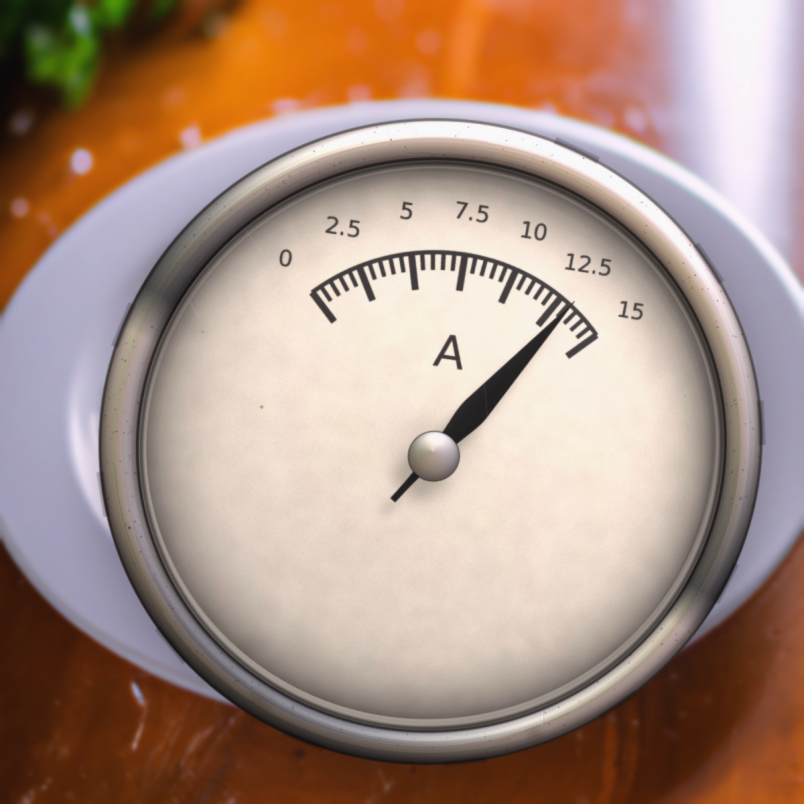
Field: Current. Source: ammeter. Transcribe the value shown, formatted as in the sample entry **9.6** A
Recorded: **13** A
